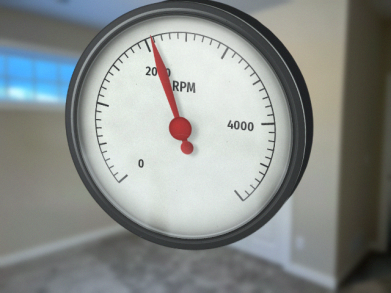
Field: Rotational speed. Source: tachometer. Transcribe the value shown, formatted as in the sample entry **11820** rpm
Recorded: **2100** rpm
